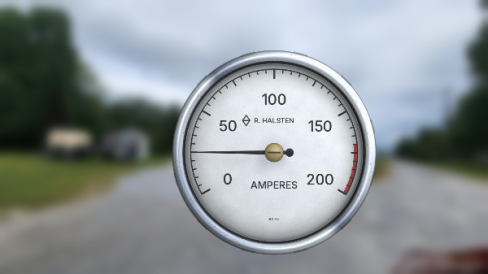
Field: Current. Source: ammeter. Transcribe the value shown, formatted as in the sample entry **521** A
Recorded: **25** A
